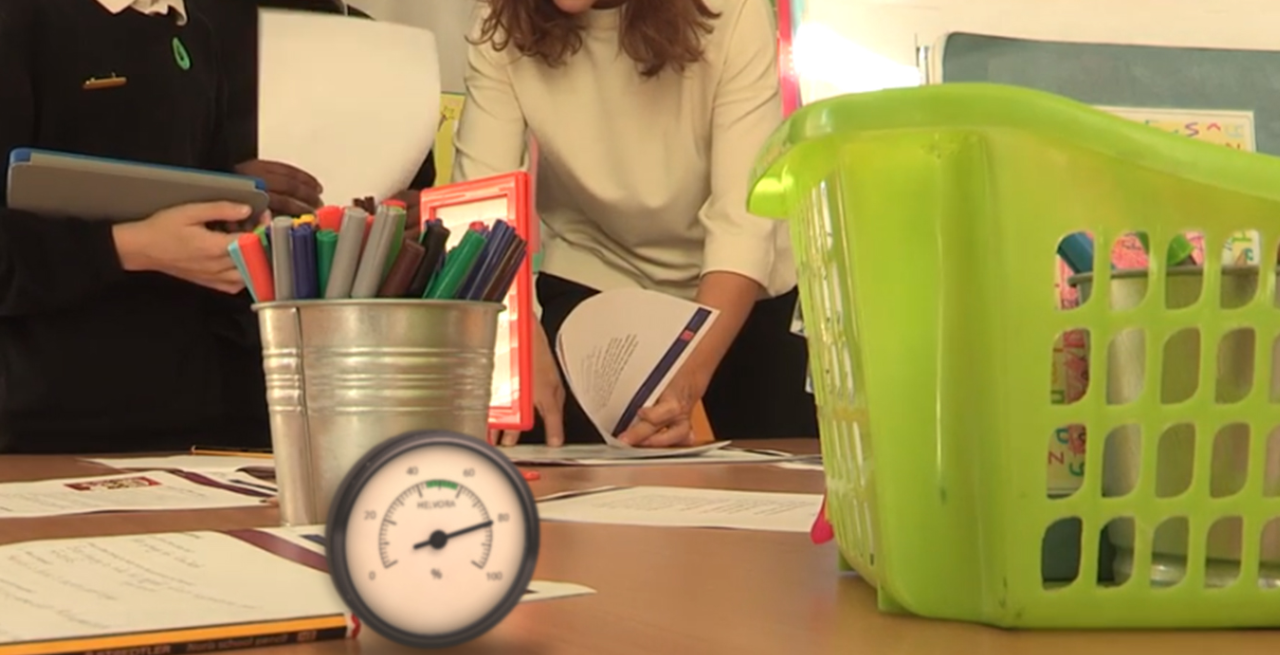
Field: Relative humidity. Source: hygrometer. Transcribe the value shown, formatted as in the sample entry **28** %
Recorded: **80** %
